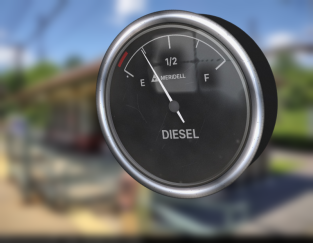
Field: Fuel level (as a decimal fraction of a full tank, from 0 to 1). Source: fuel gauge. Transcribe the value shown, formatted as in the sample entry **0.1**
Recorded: **0.25**
